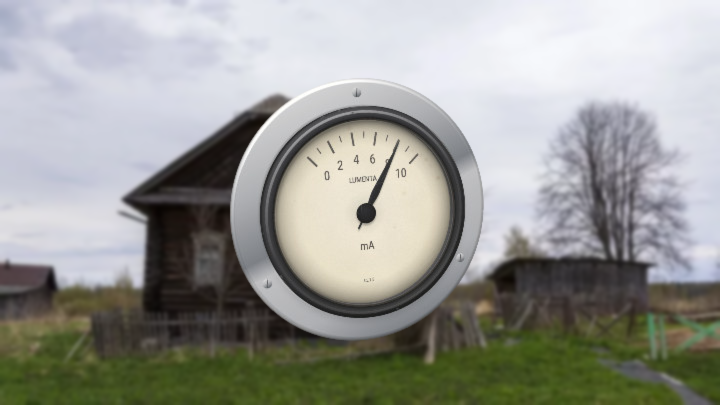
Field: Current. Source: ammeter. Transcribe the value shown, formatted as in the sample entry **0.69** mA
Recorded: **8** mA
